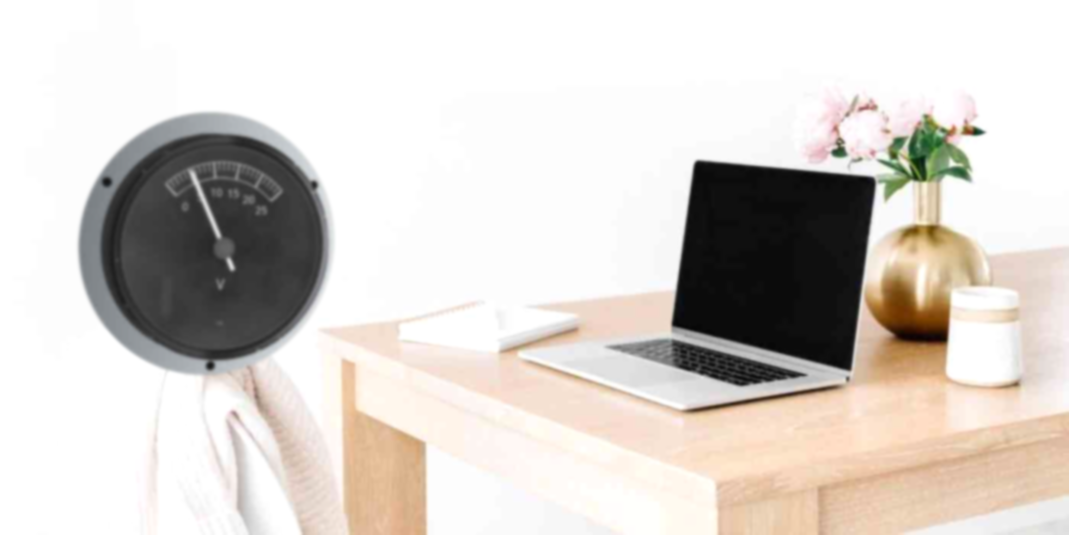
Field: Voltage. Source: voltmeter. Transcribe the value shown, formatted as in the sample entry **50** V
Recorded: **5** V
